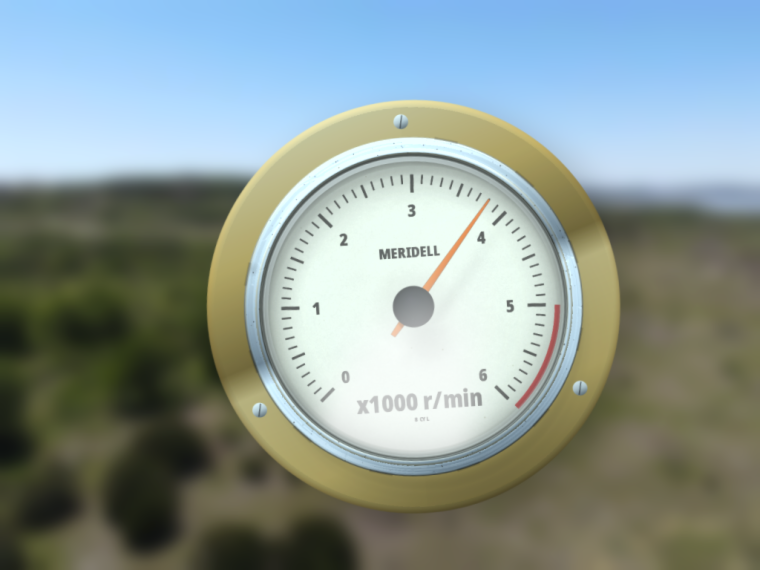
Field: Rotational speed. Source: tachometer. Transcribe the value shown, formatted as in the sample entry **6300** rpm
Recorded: **3800** rpm
